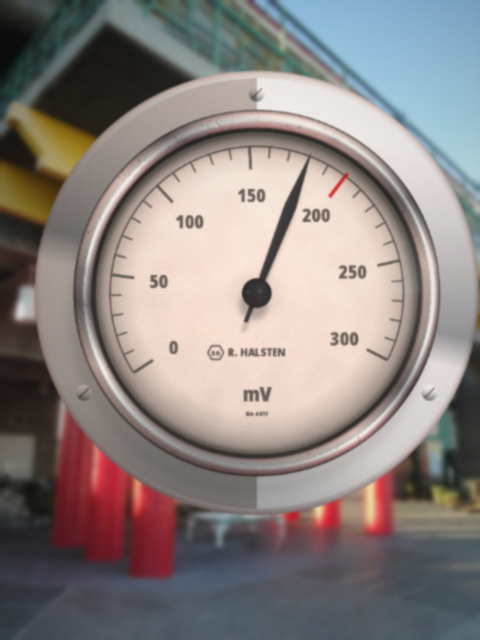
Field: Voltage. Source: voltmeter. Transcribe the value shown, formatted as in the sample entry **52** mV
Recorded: **180** mV
